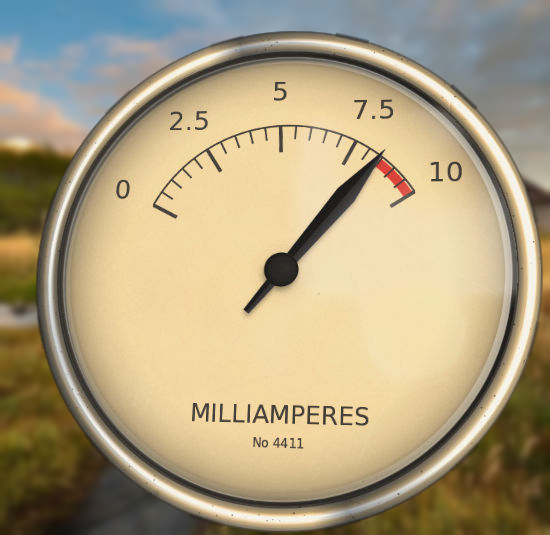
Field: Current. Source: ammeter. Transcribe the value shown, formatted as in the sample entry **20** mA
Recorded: **8.5** mA
